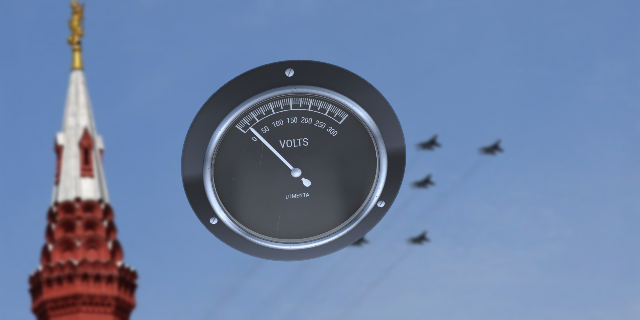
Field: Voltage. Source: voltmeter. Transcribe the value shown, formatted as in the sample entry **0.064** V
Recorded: **25** V
